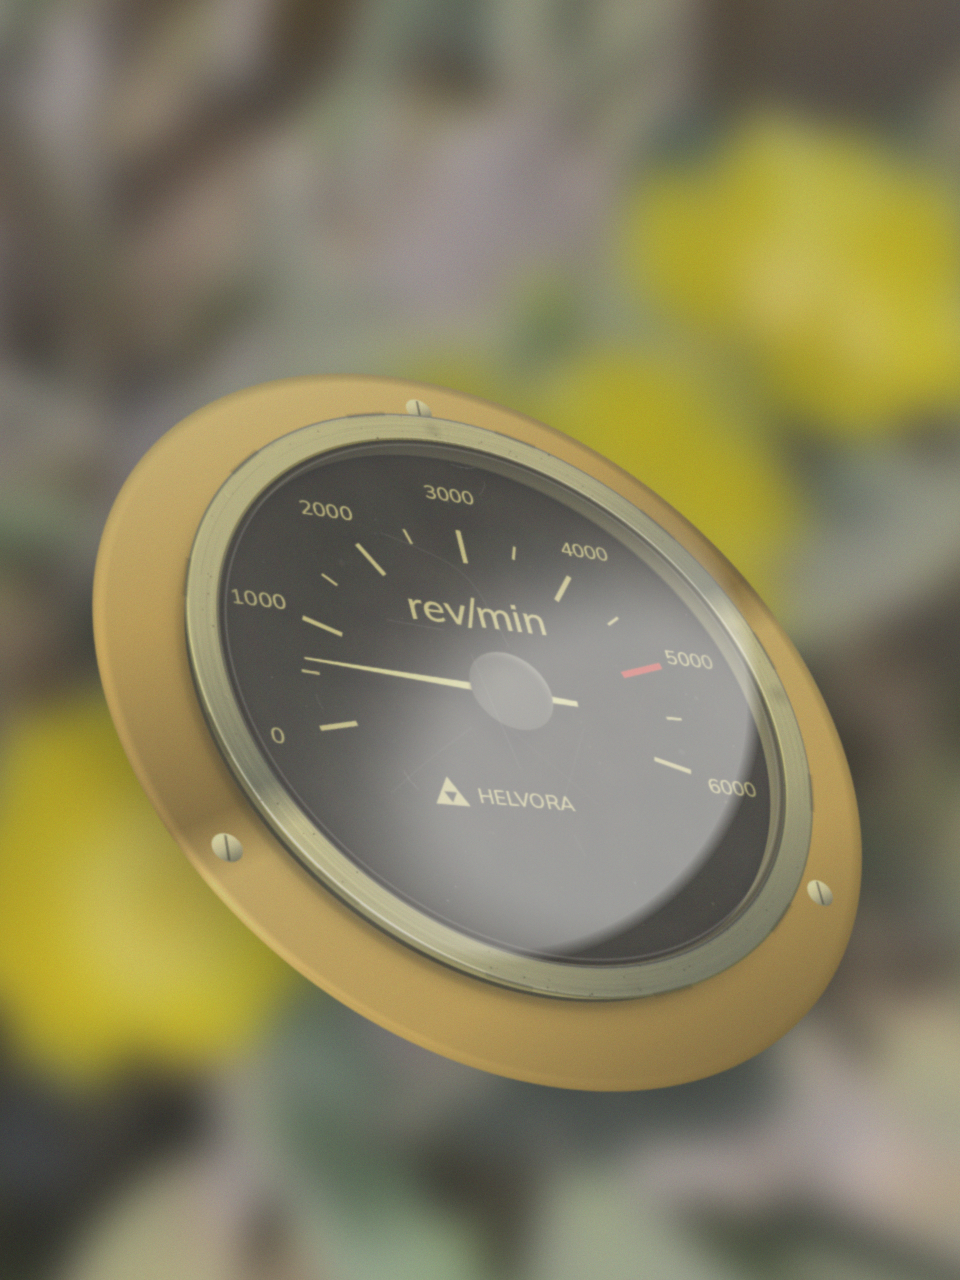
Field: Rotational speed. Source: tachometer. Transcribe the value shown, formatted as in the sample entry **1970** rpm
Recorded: **500** rpm
